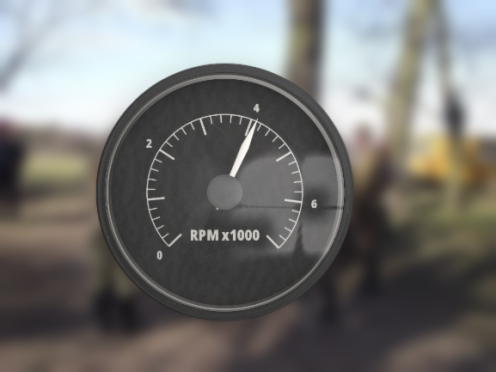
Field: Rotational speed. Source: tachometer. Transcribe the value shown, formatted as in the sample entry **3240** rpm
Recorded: **4100** rpm
